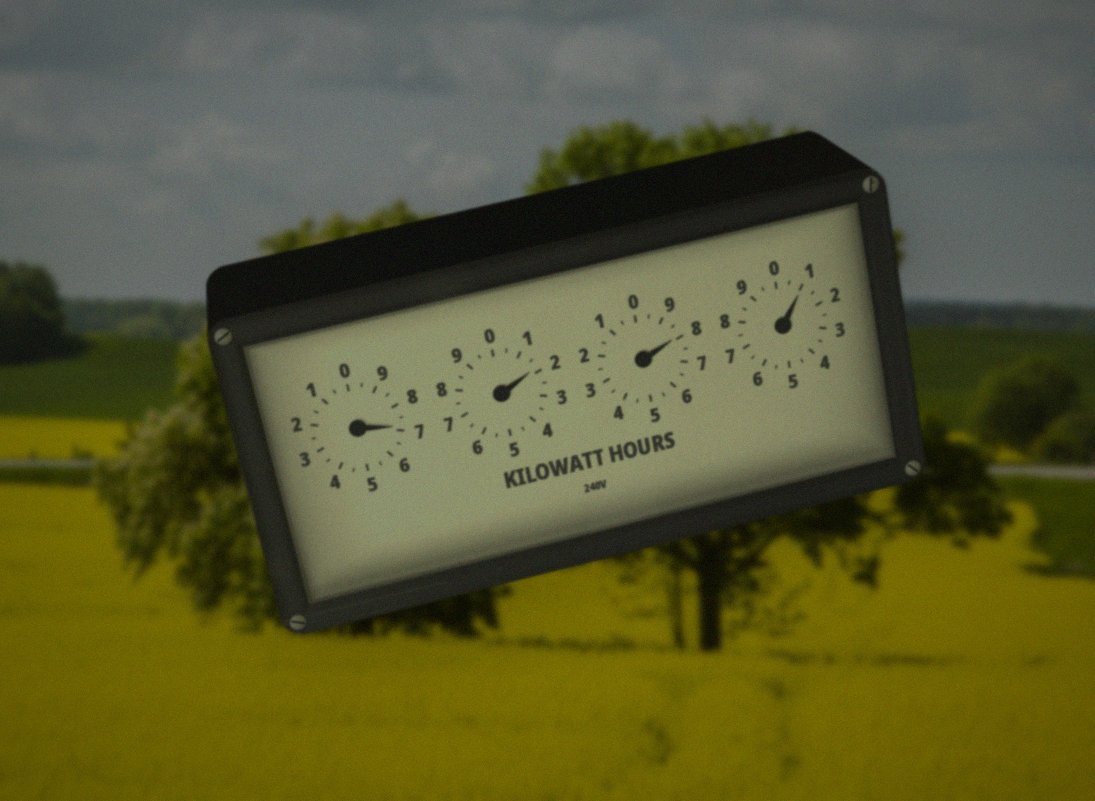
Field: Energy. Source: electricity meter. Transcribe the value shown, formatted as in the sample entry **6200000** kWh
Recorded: **7181** kWh
